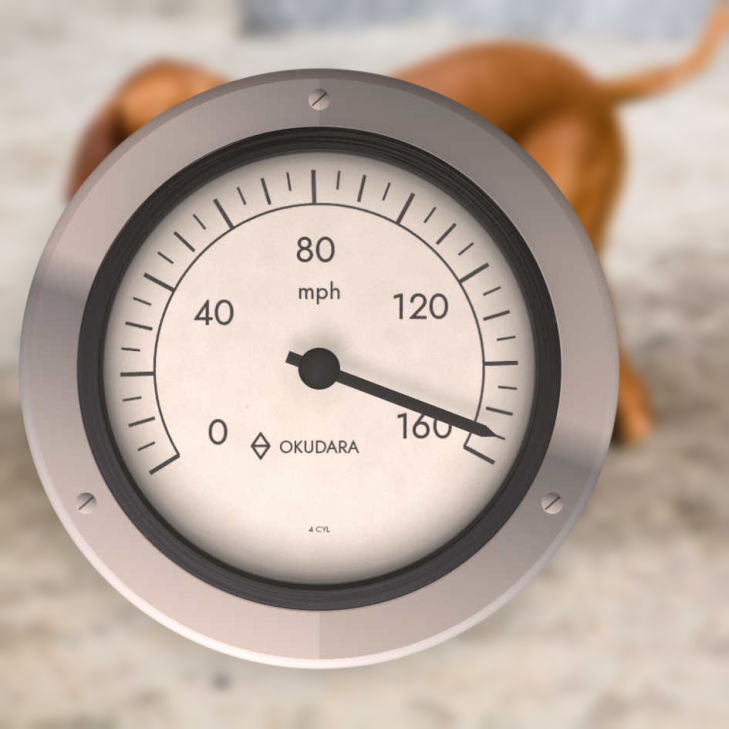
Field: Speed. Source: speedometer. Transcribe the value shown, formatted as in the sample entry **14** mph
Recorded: **155** mph
